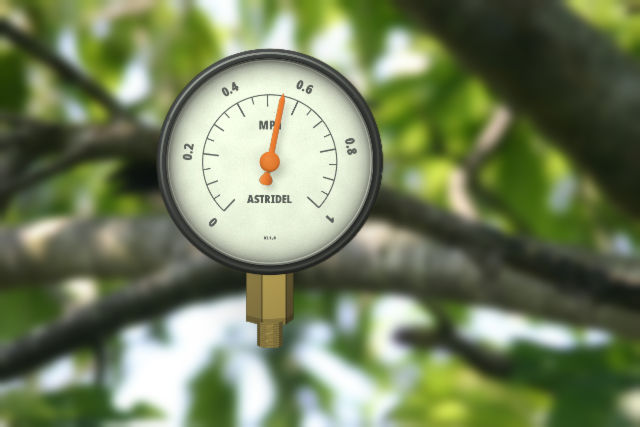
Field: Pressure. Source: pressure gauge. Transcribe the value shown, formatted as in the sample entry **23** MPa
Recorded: **0.55** MPa
